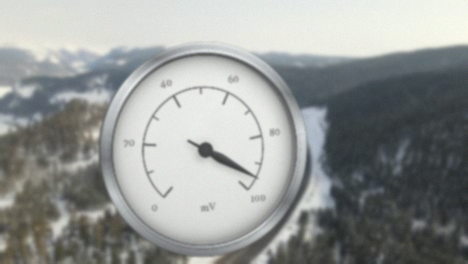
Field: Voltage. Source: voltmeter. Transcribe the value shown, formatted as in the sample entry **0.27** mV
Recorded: **95** mV
